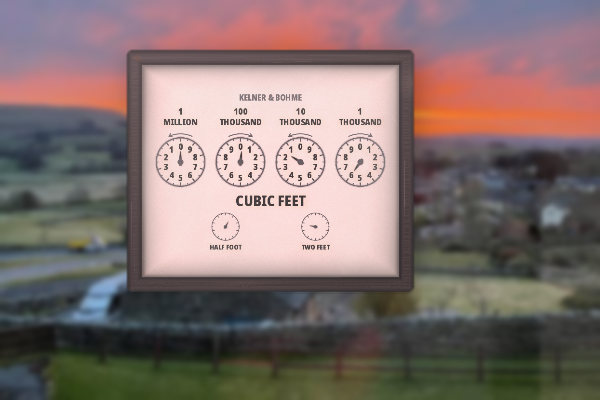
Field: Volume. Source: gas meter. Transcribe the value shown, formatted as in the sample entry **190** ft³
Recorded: **1600** ft³
